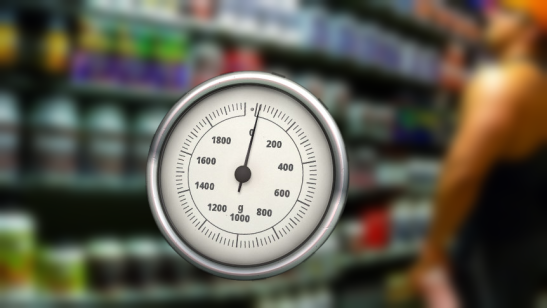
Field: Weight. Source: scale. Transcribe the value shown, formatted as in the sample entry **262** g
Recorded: **20** g
